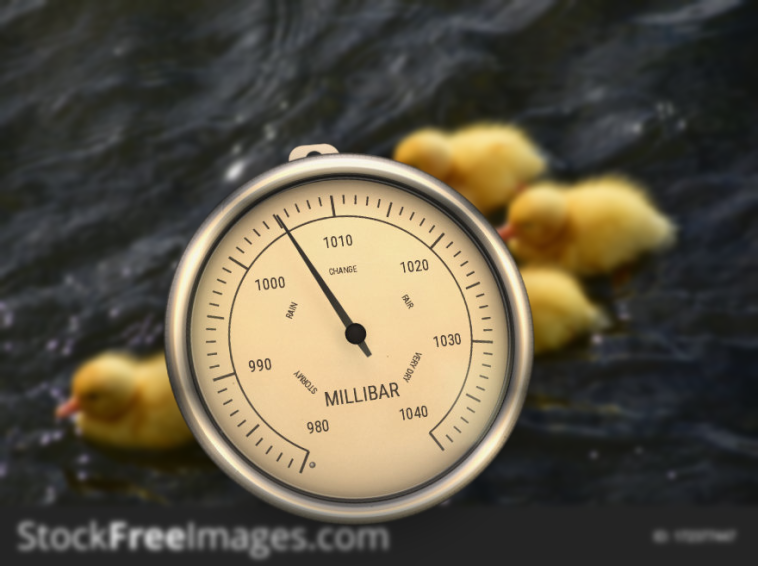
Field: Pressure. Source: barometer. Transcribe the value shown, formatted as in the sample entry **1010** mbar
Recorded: **1005** mbar
